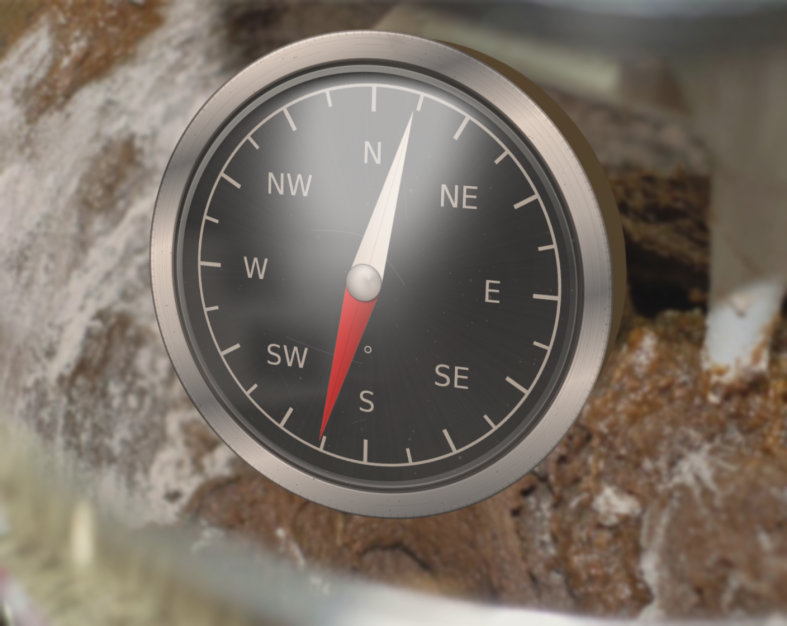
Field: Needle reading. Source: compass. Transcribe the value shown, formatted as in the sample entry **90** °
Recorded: **195** °
